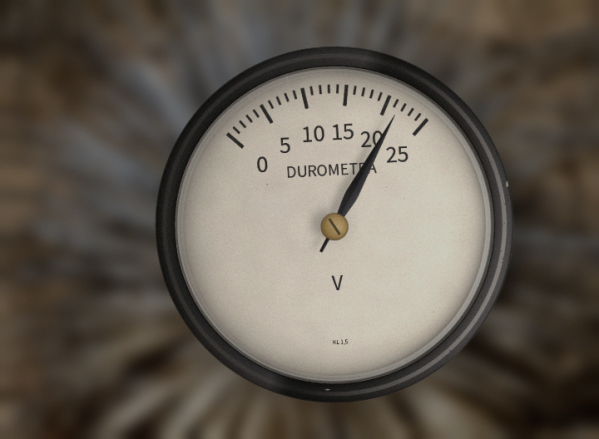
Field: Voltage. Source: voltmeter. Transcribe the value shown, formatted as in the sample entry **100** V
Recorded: **21.5** V
